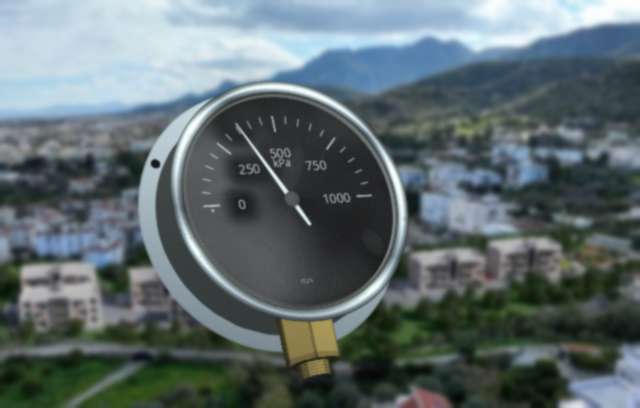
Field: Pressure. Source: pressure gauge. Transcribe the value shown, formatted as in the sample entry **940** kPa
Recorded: **350** kPa
